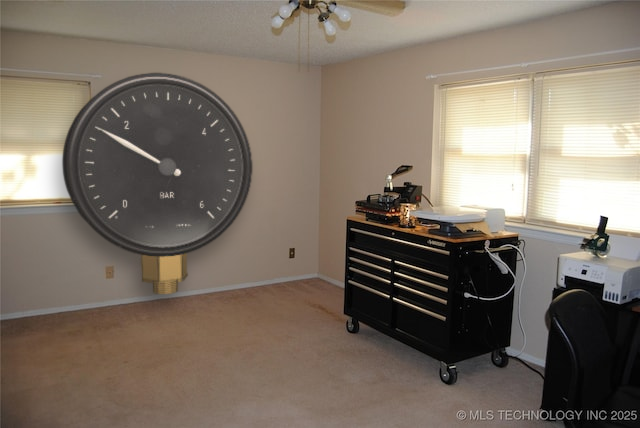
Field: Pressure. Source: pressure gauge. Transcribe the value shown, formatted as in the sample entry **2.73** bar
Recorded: **1.6** bar
